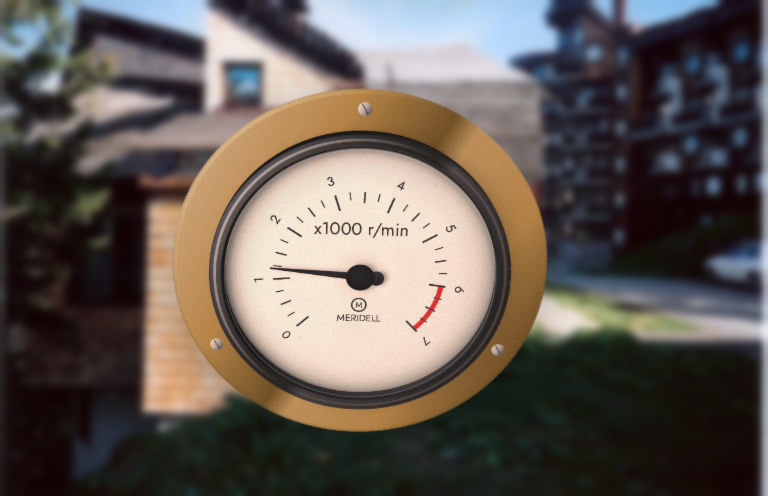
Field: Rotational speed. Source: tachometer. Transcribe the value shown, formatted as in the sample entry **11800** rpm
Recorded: **1250** rpm
